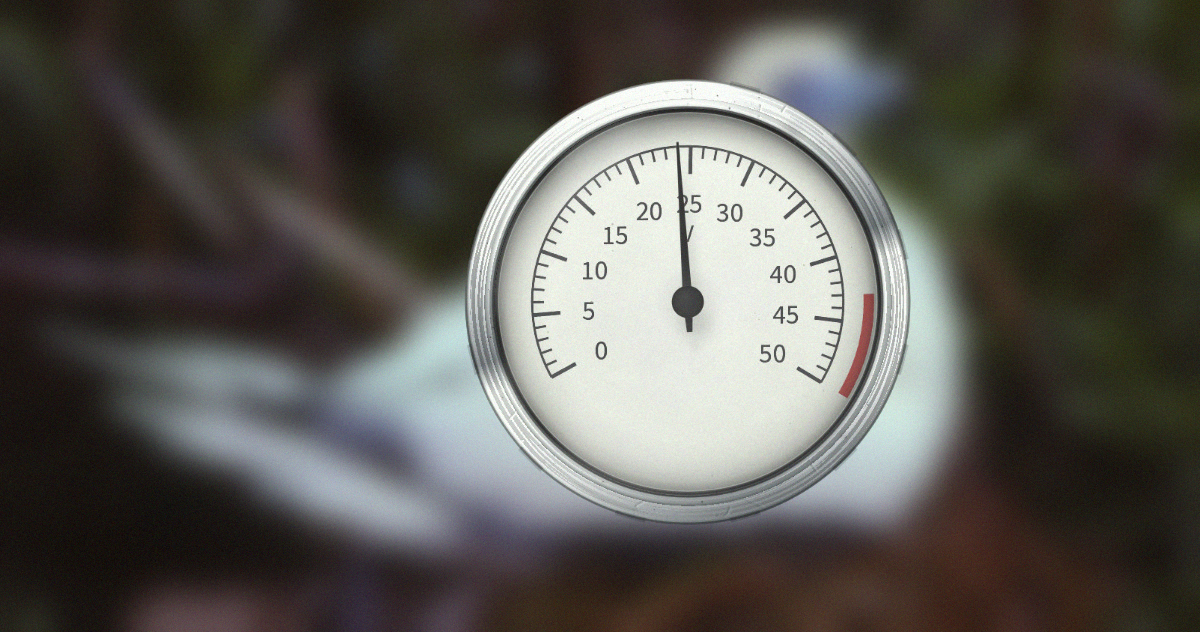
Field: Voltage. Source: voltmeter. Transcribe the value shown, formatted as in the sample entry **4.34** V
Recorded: **24** V
